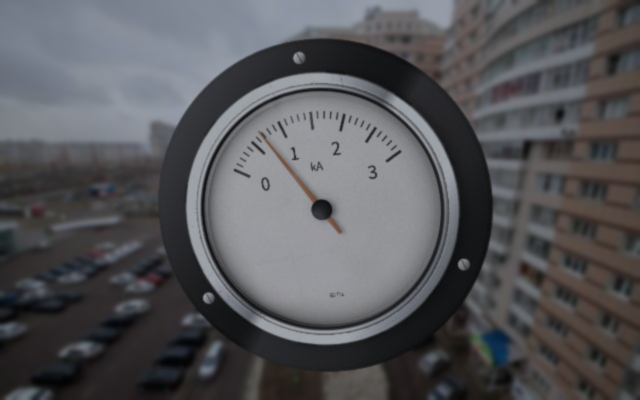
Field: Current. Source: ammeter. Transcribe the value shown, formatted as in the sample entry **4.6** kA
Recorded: **0.7** kA
